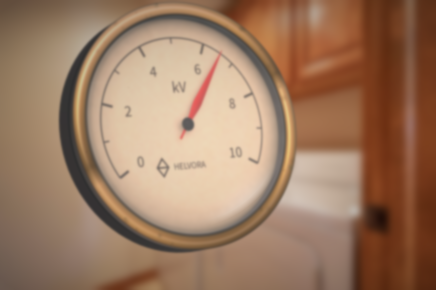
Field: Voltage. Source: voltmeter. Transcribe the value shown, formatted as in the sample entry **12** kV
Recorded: **6.5** kV
